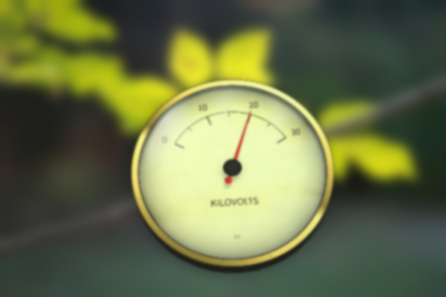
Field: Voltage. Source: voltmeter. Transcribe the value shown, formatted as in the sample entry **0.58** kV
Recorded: **20** kV
